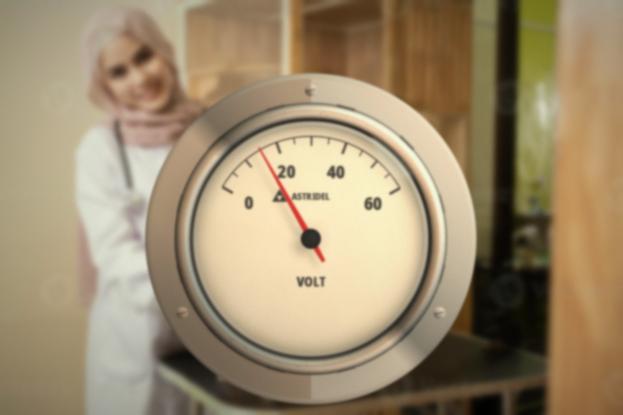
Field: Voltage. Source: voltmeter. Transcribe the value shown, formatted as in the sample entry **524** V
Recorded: **15** V
